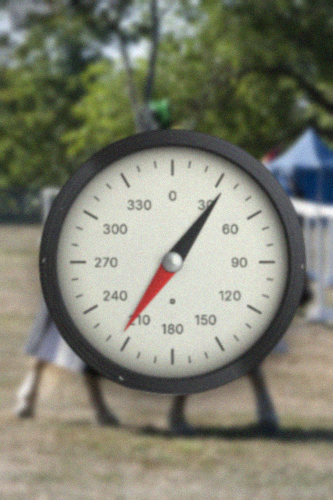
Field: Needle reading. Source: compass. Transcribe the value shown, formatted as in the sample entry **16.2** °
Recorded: **215** °
